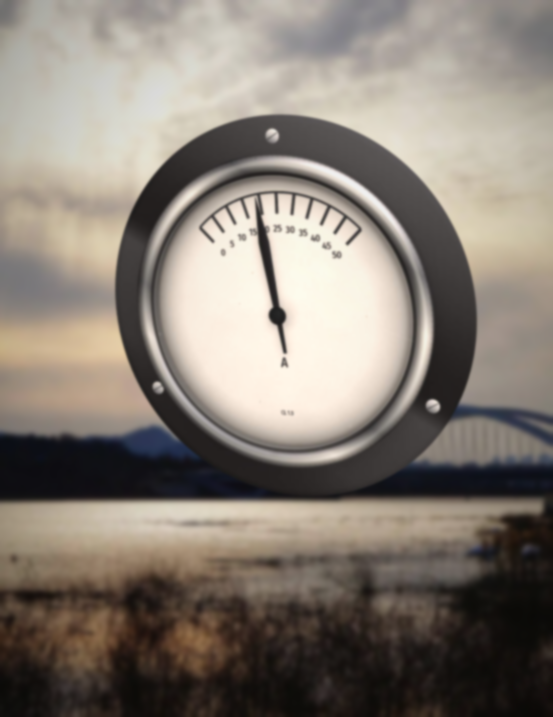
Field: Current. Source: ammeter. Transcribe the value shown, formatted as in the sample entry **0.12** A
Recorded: **20** A
